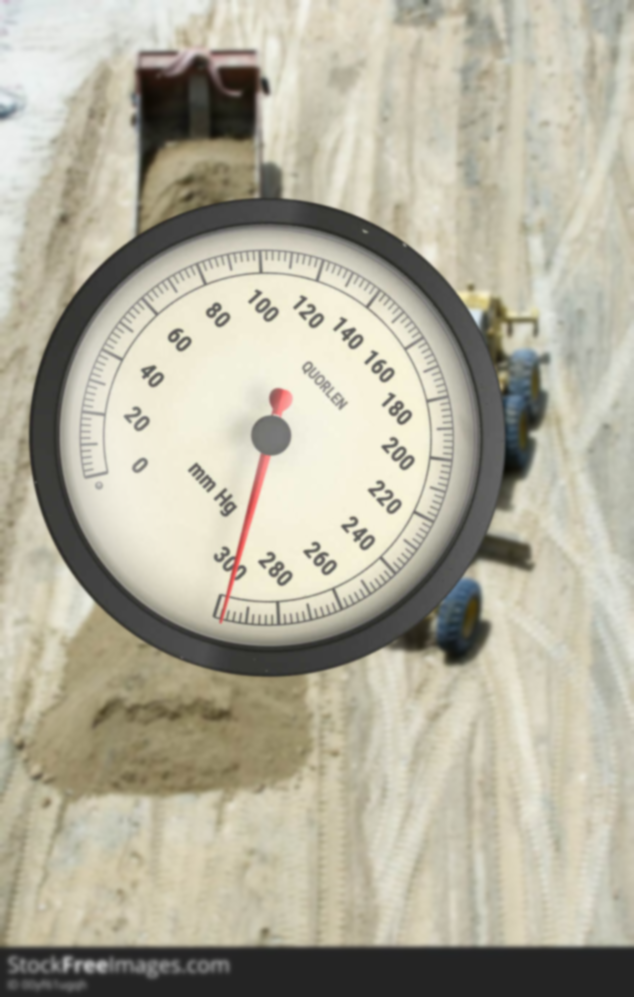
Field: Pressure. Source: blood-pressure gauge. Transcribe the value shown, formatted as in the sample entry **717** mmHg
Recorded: **298** mmHg
